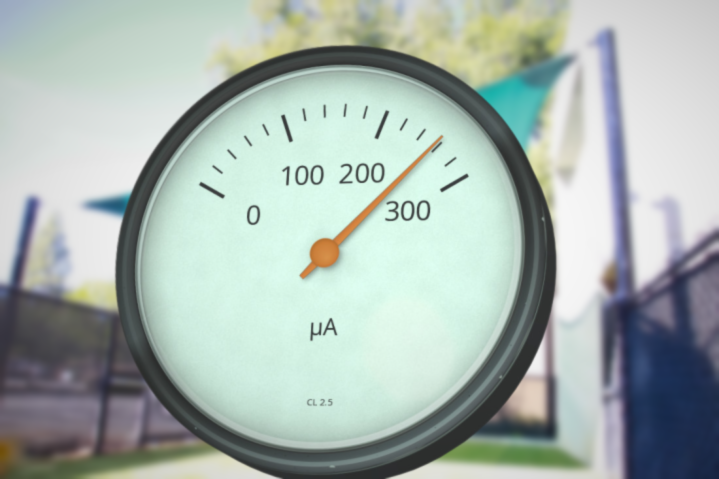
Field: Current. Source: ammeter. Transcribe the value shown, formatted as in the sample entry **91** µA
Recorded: **260** µA
